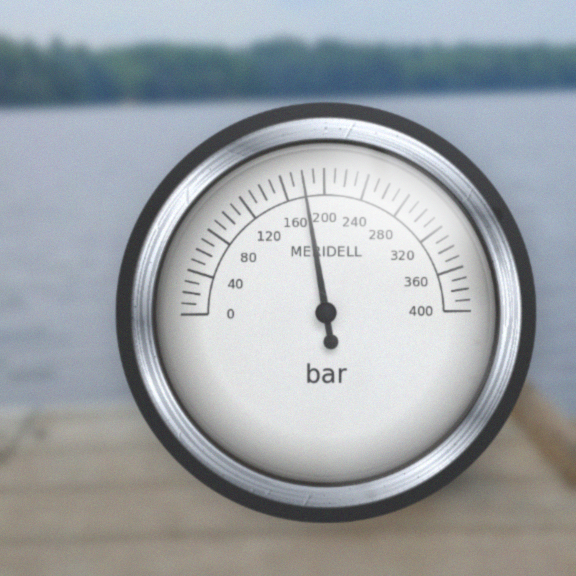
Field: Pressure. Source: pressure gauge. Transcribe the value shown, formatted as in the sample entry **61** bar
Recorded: **180** bar
